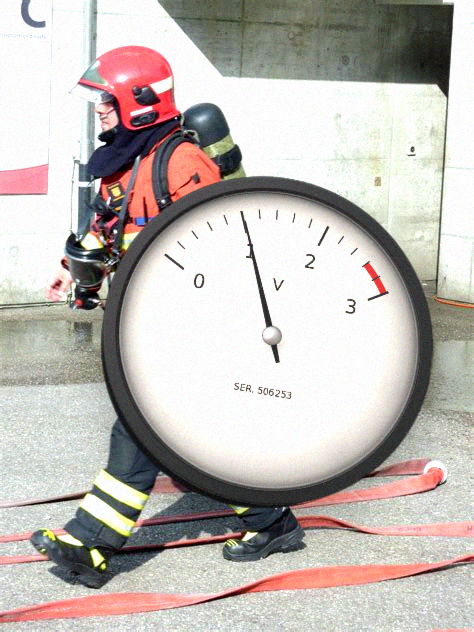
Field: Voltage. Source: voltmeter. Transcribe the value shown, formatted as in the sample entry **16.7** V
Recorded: **1** V
